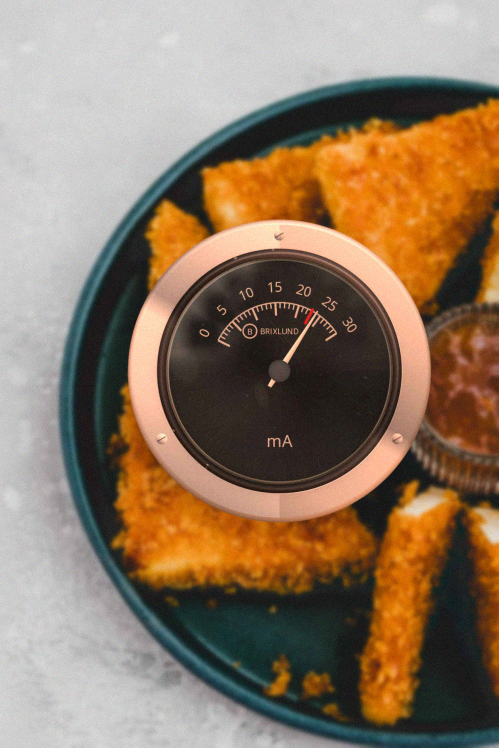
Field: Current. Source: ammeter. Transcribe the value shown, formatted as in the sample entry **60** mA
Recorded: **24** mA
